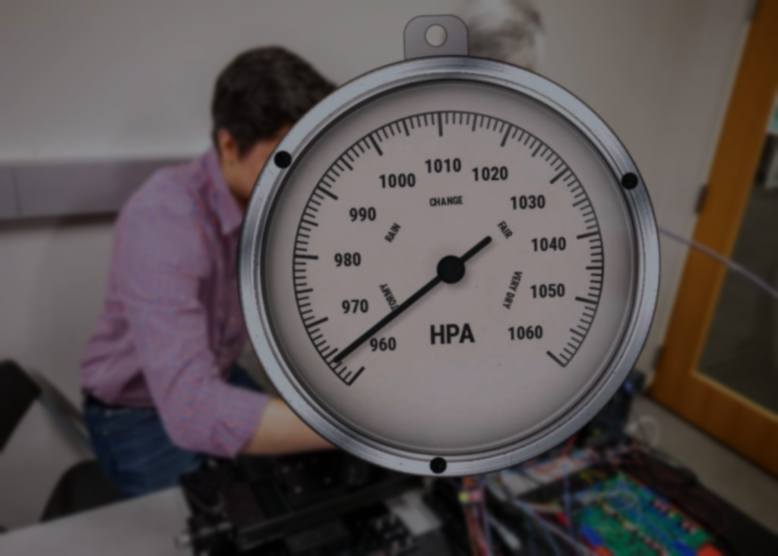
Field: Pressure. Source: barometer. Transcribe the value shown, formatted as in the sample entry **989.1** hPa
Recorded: **964** hPa
